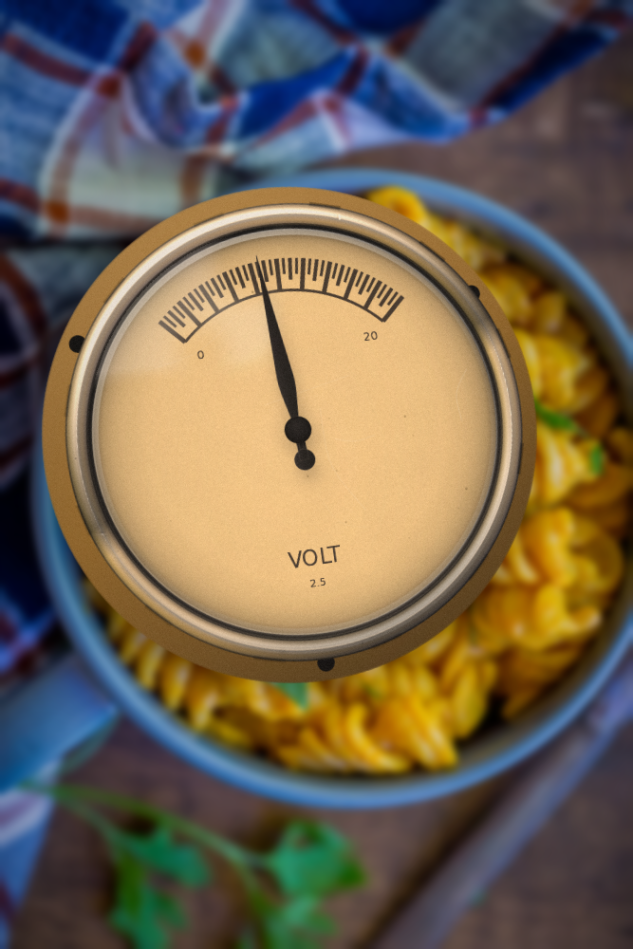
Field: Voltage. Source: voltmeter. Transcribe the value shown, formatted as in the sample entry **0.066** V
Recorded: **8.5** V
